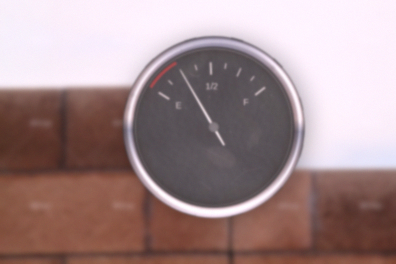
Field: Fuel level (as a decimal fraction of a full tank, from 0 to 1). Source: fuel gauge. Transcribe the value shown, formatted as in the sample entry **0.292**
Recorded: **0.25**
